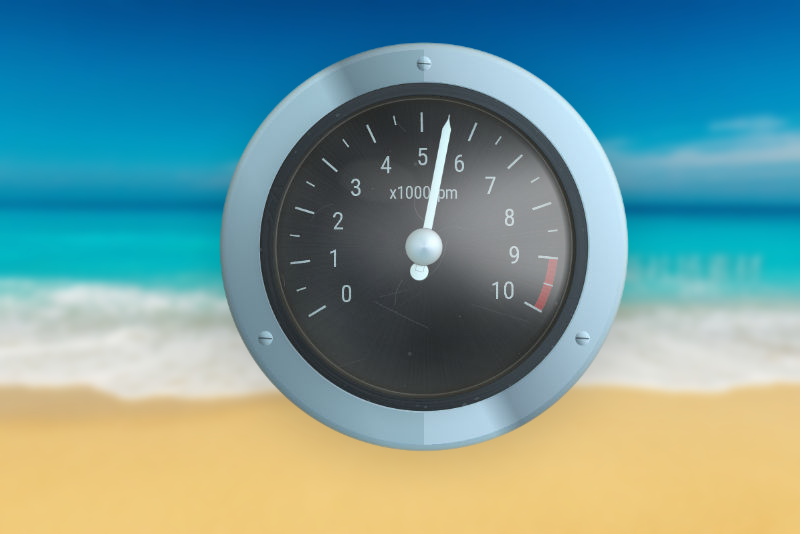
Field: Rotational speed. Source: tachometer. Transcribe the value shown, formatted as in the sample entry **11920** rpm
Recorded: **5500** rpm
